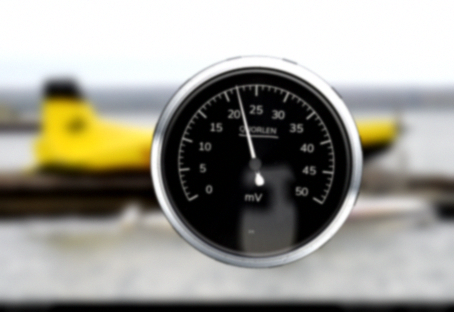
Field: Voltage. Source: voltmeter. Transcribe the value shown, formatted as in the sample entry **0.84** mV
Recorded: **22** mV
